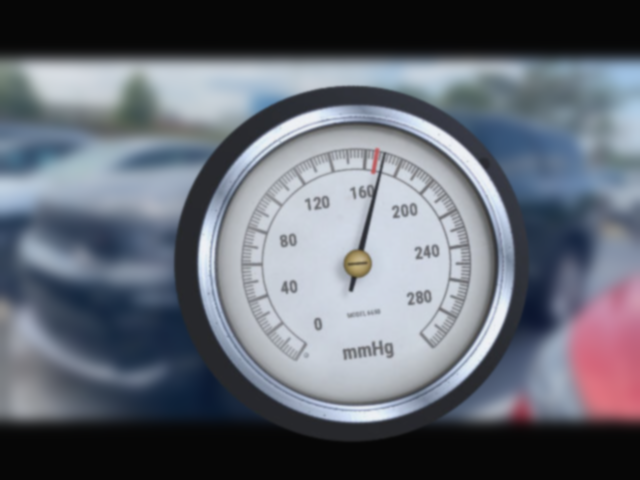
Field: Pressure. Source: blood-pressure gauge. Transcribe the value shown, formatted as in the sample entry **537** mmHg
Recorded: **170** mmHg
